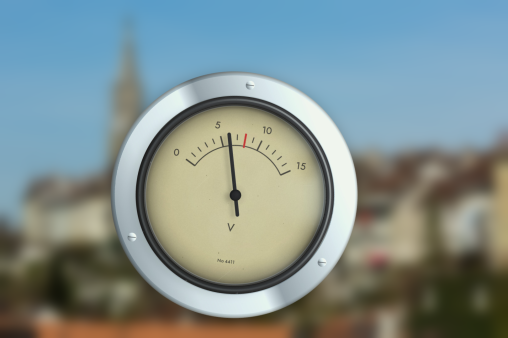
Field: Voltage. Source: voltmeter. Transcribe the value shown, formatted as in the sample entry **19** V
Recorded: **6** V
